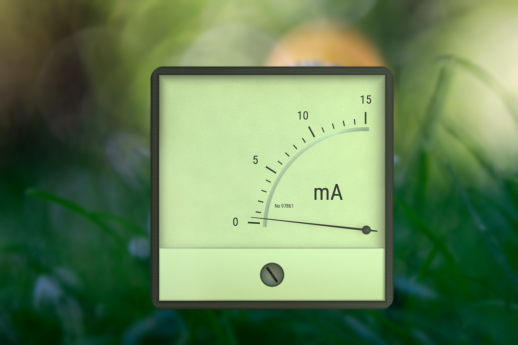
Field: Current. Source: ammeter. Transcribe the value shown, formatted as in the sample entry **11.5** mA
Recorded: **0.5** mA
